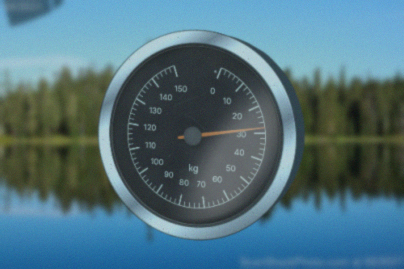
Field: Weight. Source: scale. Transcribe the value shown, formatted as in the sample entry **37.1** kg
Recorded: **28** kg
